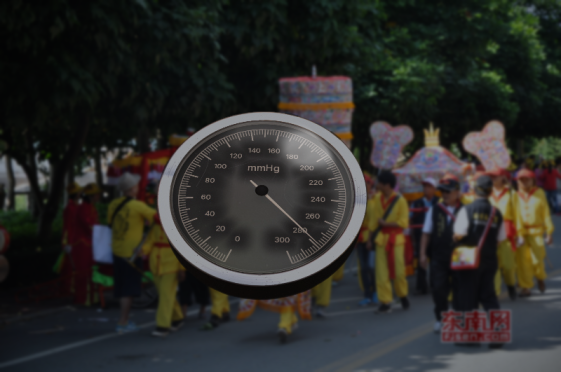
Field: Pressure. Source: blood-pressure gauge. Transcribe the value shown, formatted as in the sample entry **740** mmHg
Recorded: **280** mmHg
